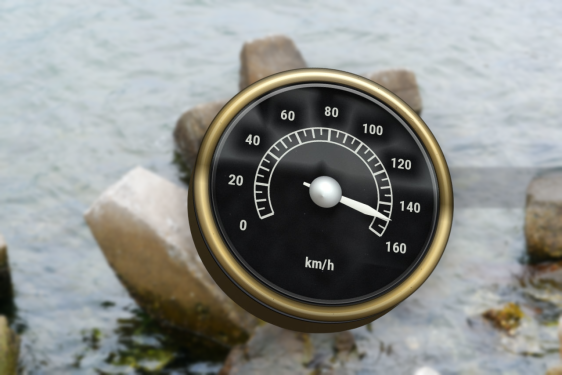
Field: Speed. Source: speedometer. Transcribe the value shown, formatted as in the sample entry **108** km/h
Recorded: **150** km/h
